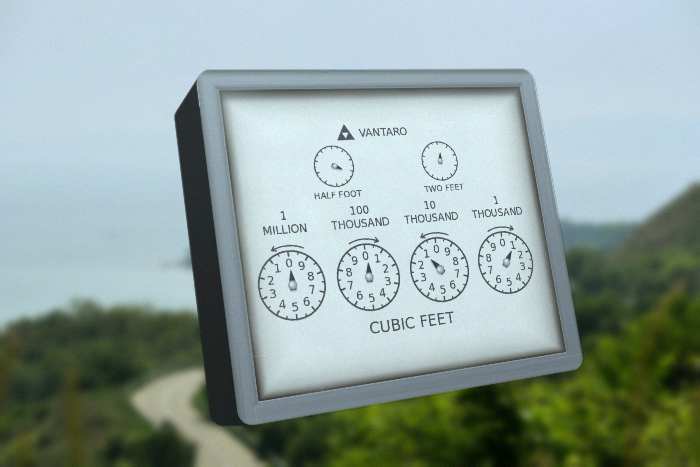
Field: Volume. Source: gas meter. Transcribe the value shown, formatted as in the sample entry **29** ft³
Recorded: **1100** ft³
